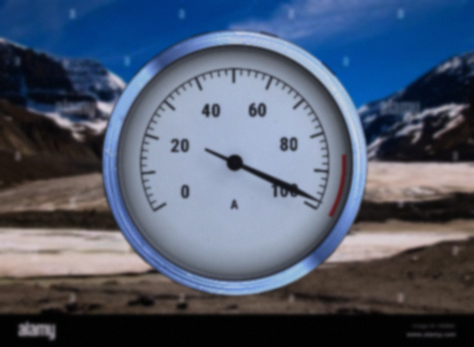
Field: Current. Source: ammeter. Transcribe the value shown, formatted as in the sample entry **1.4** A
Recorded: **98** A
